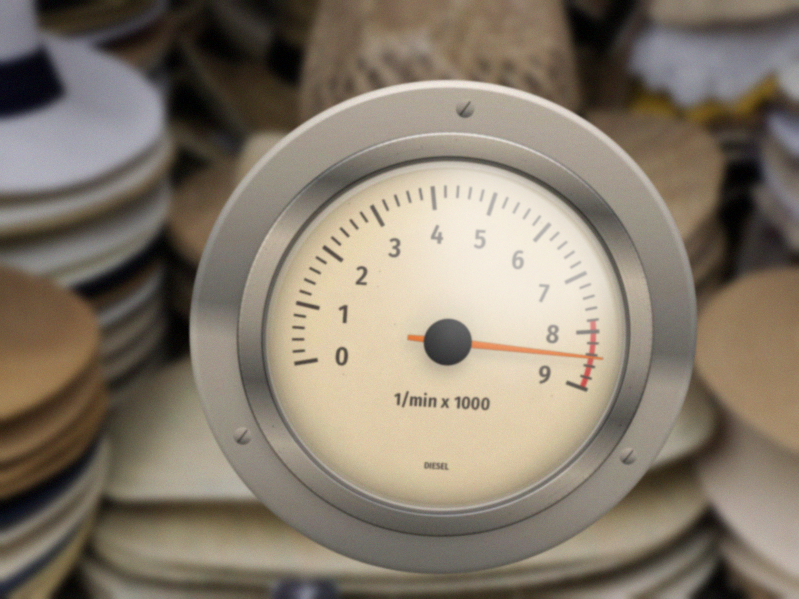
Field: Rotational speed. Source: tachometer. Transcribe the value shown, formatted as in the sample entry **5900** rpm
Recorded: **8400** rpm
